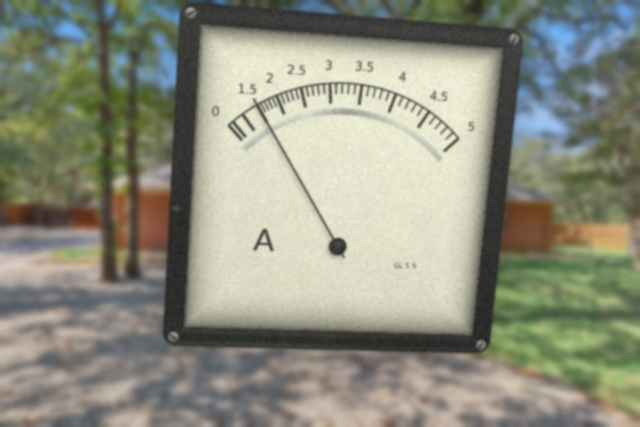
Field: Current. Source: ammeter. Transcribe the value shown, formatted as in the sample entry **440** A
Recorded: **1.5** A
